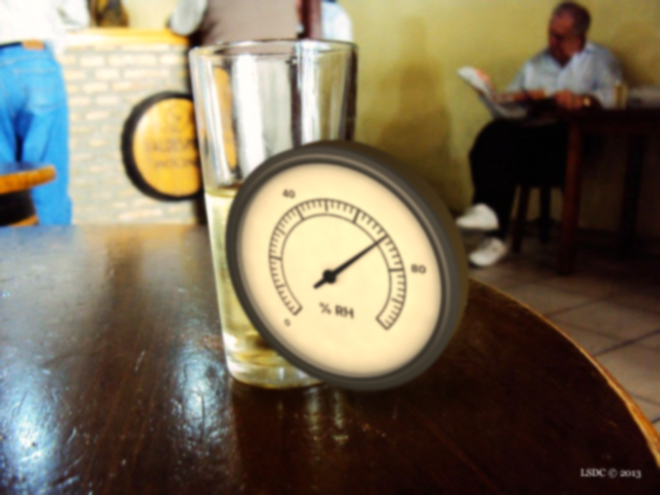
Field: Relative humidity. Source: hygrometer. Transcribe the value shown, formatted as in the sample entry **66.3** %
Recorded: **70** %
